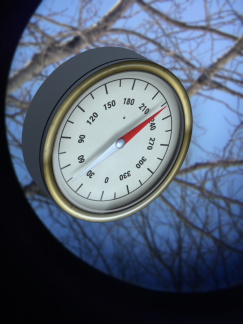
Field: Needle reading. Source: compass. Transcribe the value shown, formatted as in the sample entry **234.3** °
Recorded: **225** °
